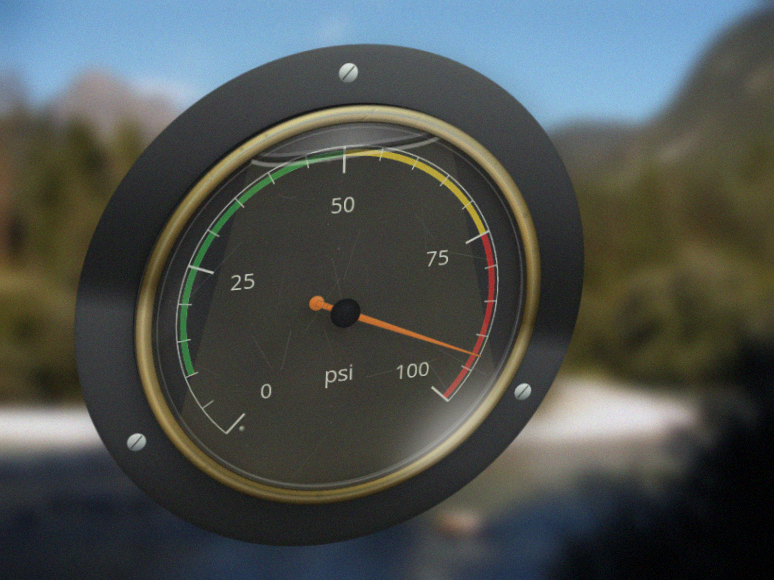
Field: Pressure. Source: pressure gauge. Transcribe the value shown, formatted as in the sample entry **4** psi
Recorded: **92.5** psi
